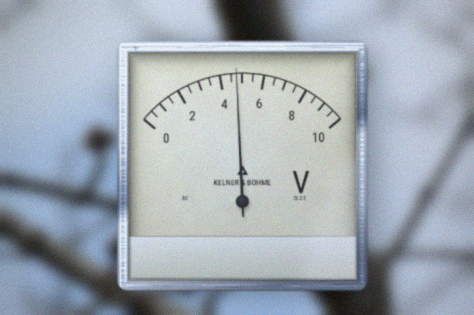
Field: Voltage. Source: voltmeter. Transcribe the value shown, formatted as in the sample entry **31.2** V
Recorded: **4.75** V
